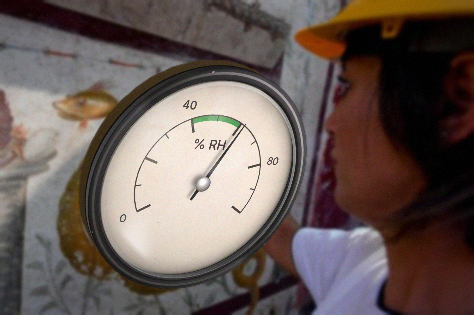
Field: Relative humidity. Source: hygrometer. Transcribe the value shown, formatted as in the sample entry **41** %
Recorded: **60** %
